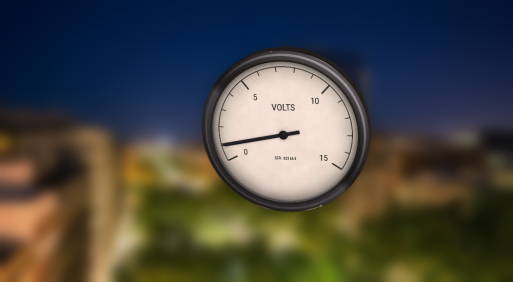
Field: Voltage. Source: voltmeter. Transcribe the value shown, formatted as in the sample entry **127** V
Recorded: **1** V
